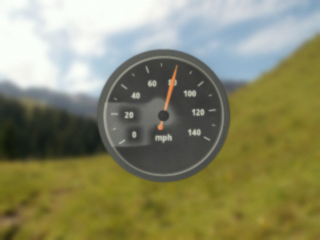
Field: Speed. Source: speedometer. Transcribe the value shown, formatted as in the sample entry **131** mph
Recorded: **80** mph
